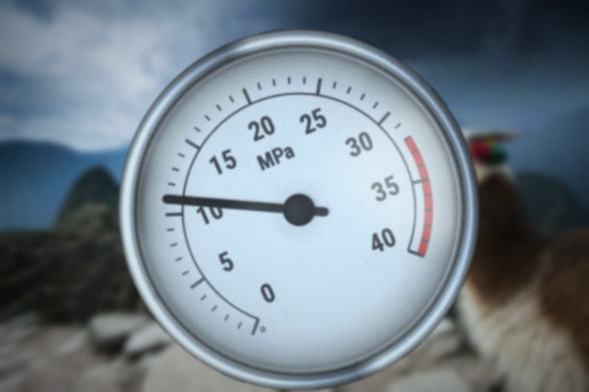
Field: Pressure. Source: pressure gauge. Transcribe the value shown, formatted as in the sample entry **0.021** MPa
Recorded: **11** MPa
